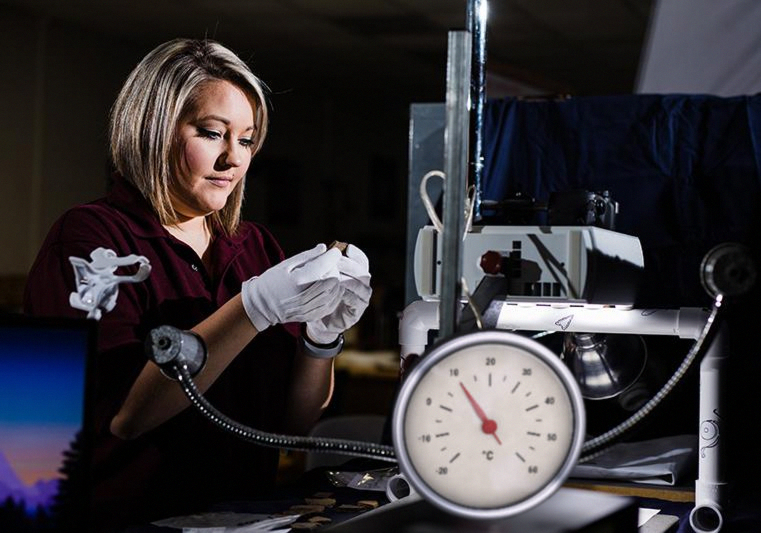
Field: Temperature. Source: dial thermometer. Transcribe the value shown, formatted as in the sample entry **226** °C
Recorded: **10** °C
